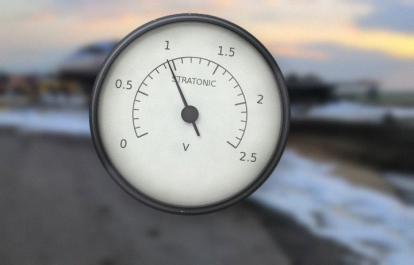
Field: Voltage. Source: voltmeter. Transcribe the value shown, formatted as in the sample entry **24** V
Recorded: **0.95** V
